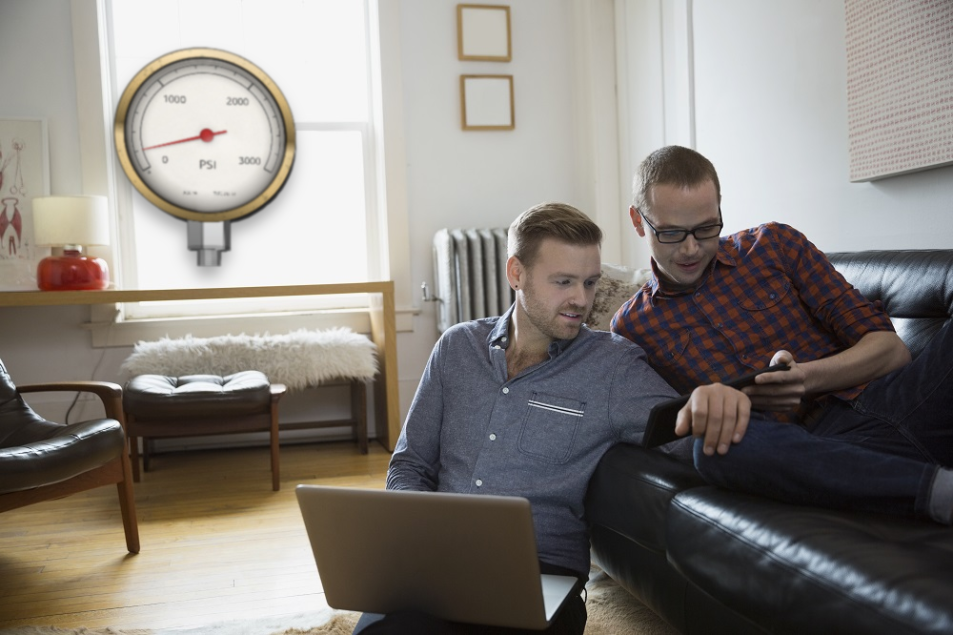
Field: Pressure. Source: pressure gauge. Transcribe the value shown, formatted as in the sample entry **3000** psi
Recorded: **200** psi
